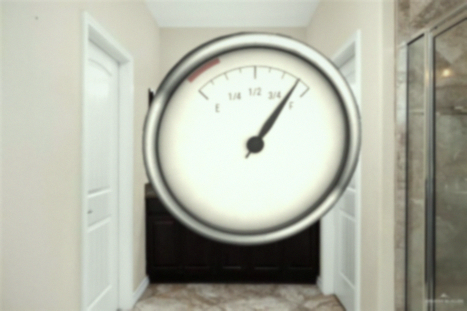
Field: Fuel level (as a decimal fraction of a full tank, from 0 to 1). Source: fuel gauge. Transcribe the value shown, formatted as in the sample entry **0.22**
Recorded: **0.875**
